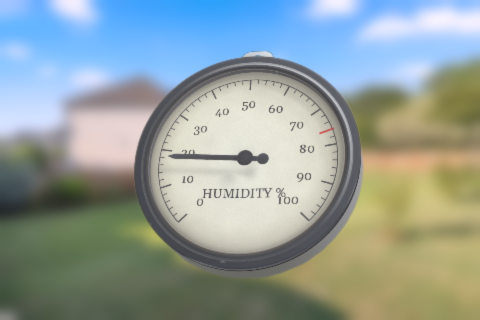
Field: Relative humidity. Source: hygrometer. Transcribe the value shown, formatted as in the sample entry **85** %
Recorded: **18** %
